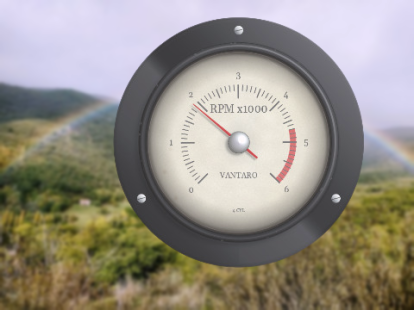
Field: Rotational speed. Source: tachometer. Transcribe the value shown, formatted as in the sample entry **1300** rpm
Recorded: **1900** rpm
